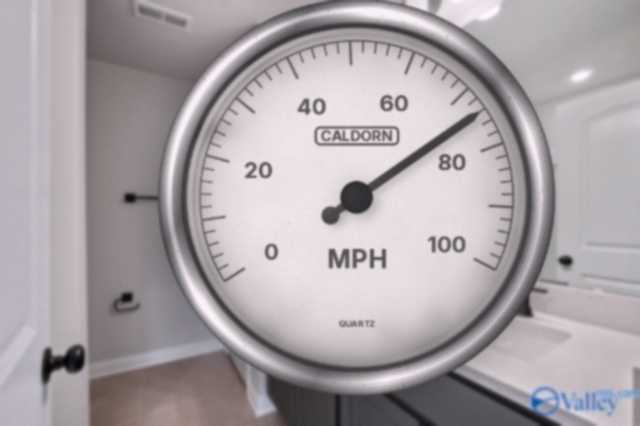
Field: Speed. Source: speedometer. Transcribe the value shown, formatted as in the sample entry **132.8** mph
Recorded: **74** mph
